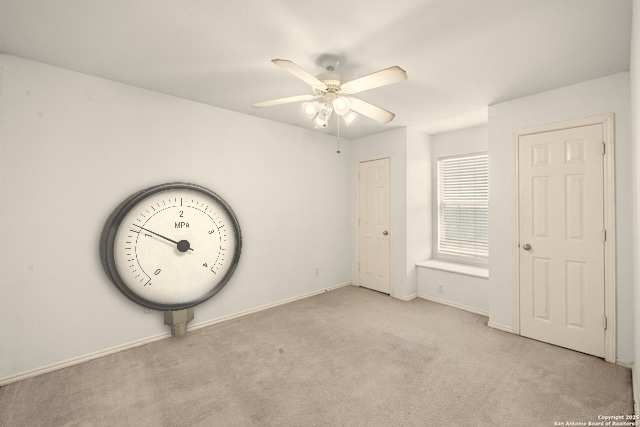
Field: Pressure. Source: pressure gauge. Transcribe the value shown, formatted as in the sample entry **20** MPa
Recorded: **1.1** MPa
